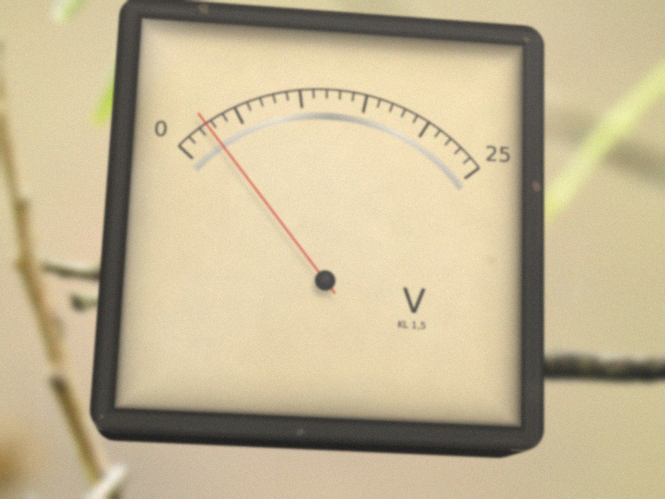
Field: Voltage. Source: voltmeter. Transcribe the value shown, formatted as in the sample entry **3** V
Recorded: **2.5** V
